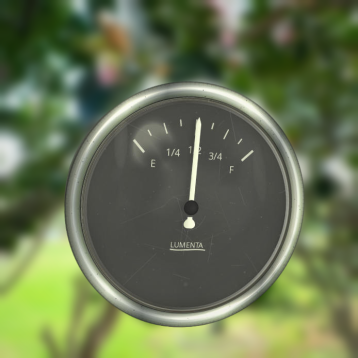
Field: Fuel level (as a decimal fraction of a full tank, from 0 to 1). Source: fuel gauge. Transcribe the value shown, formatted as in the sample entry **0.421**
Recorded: **0.5**
